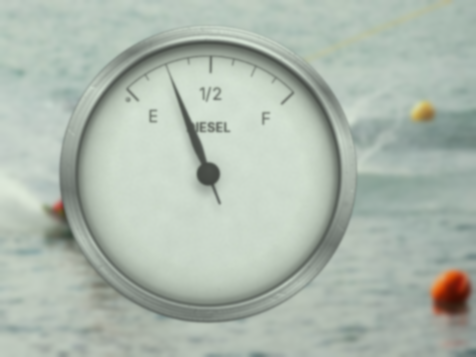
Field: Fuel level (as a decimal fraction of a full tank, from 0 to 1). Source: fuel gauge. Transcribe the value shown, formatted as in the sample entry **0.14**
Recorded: **0.25**
